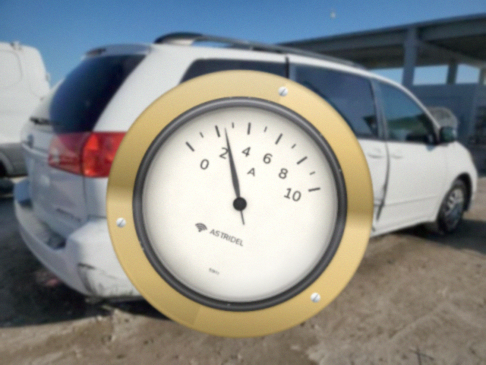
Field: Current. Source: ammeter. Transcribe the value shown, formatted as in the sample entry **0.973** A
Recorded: **2.5** A
